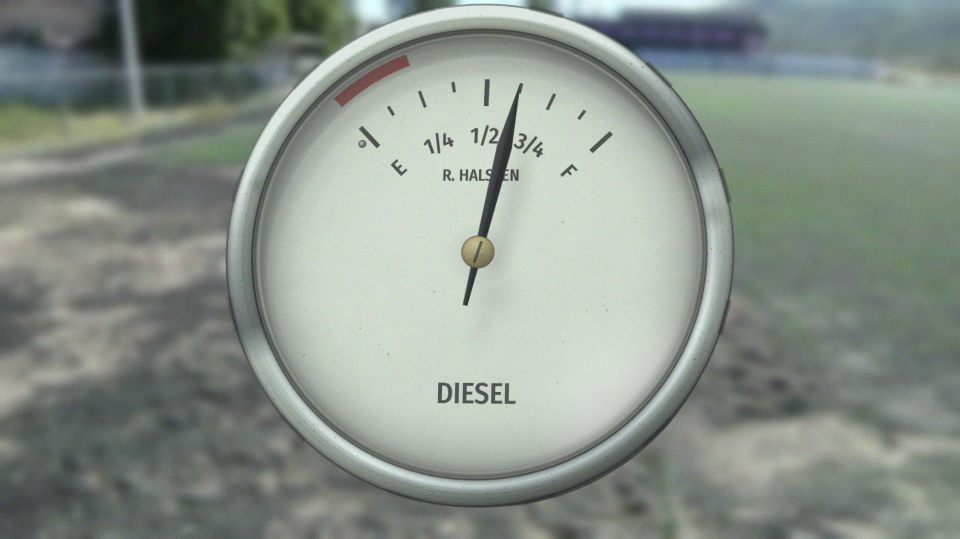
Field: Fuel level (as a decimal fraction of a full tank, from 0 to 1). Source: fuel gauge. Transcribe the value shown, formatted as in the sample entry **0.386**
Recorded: **0.625**
